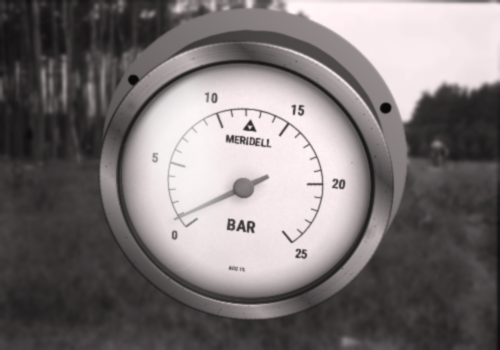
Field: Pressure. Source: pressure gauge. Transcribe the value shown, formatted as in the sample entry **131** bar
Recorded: **1** bar
